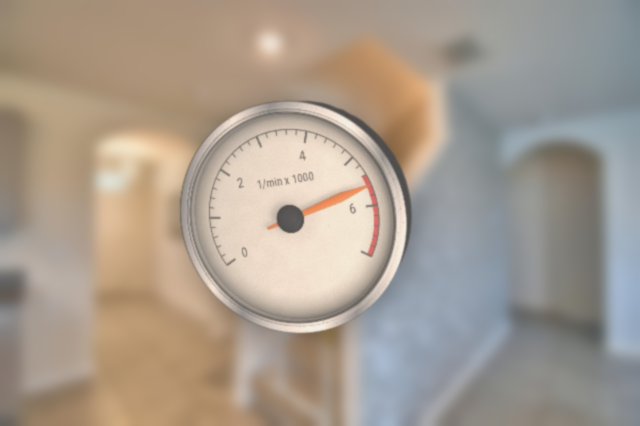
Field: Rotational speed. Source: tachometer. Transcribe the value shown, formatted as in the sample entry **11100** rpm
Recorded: **5600** rpm
